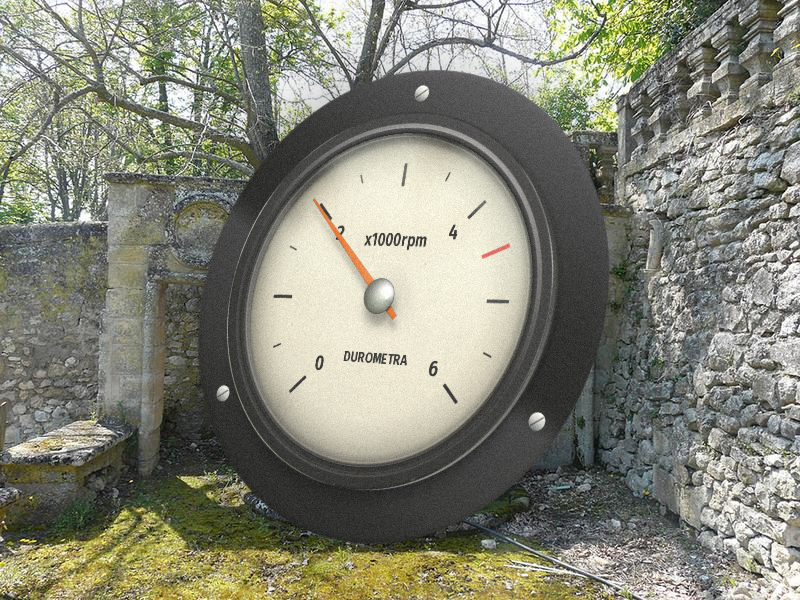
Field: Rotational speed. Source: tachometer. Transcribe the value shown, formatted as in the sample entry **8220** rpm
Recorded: **2000** rpm
